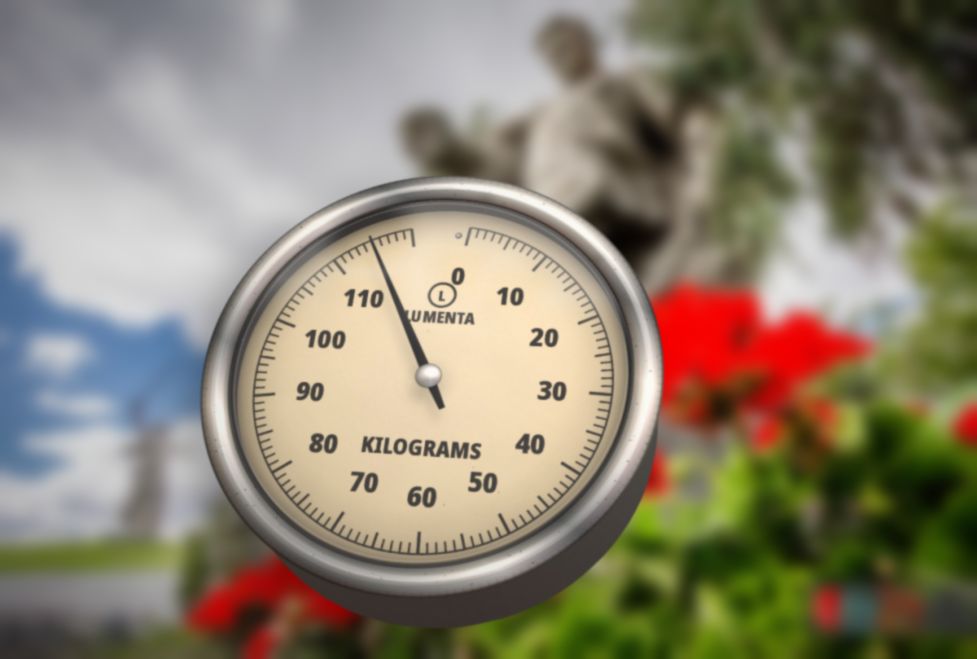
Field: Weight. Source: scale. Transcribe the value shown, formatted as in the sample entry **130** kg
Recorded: **115** kg
